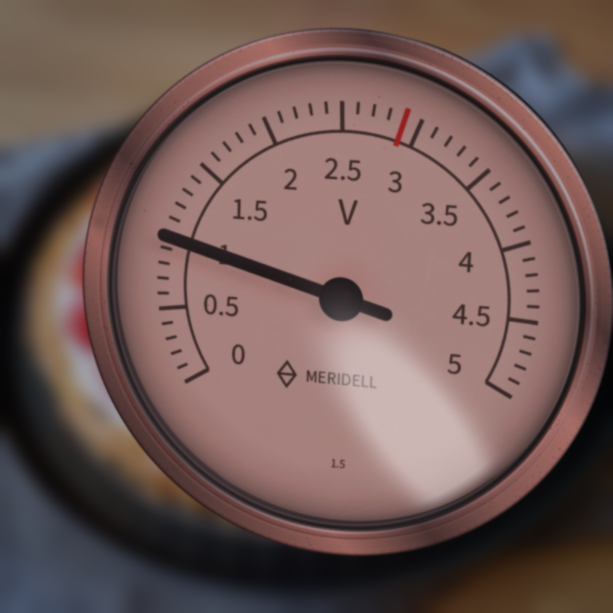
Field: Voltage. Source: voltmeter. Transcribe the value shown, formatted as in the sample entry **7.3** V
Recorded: **1** V
